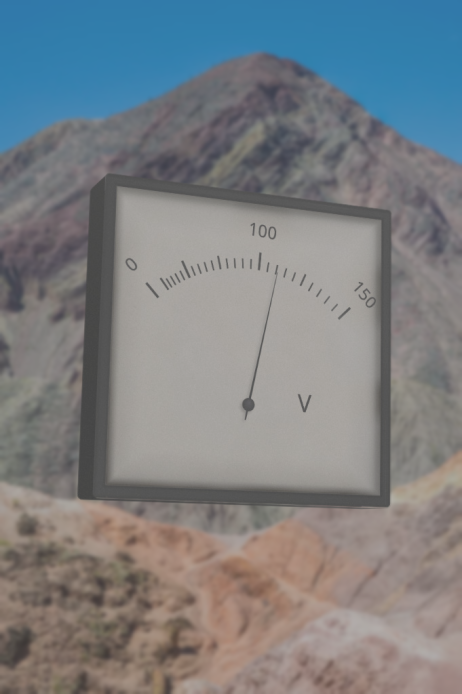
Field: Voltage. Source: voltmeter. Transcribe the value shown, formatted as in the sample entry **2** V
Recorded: **110** V
